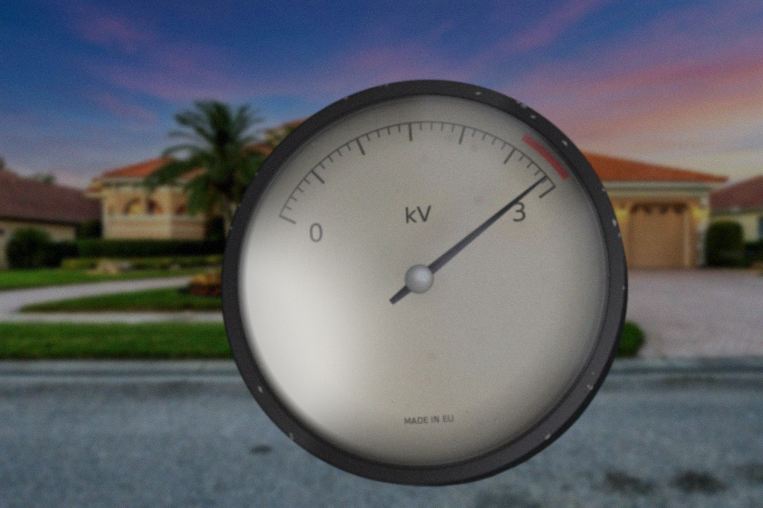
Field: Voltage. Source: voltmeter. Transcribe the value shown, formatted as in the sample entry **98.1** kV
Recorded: **2.9** kV
